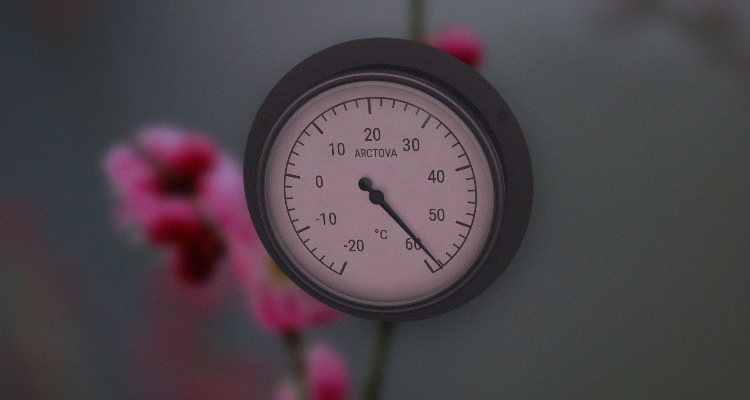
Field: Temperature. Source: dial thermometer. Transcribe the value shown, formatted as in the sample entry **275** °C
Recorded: **58** °C
